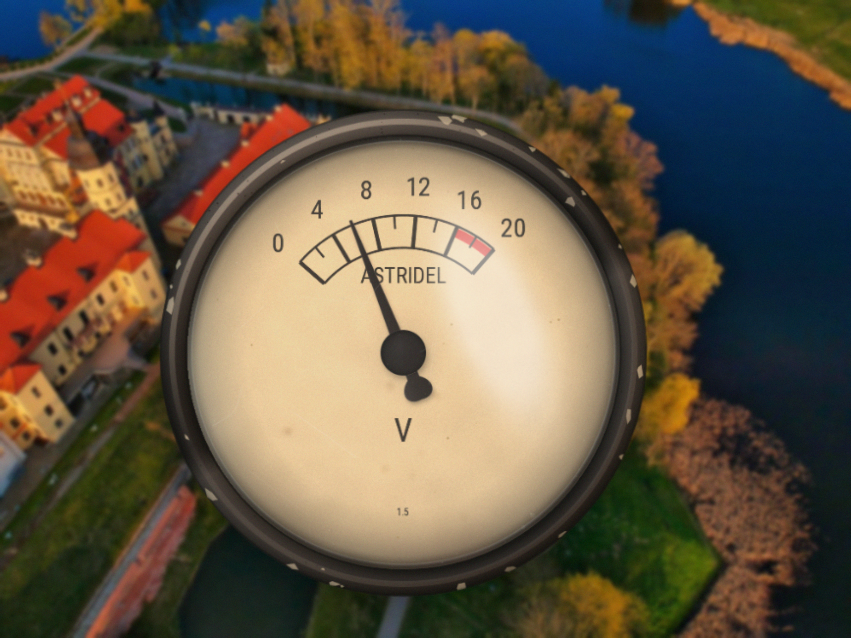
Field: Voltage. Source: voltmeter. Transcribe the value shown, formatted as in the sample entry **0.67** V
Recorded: **6** V
